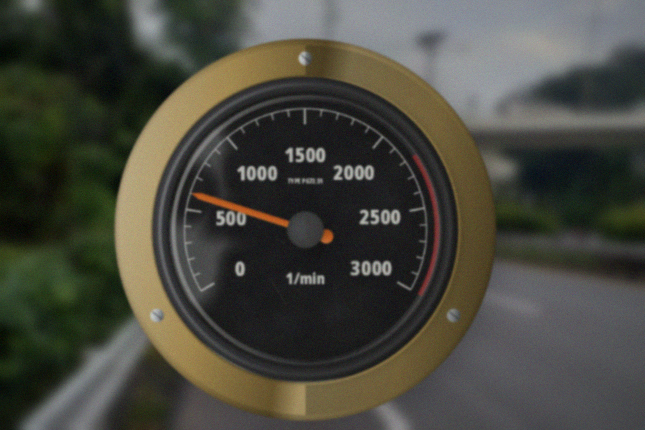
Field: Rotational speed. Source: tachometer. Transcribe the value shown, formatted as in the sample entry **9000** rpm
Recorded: **600** rpm
